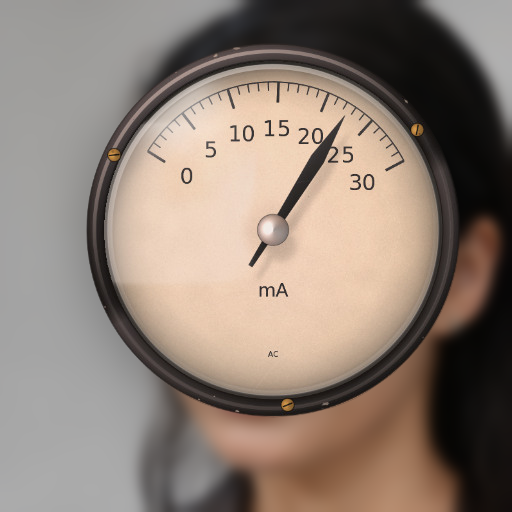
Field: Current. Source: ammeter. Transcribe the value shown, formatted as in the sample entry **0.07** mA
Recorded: **22.5** mA
